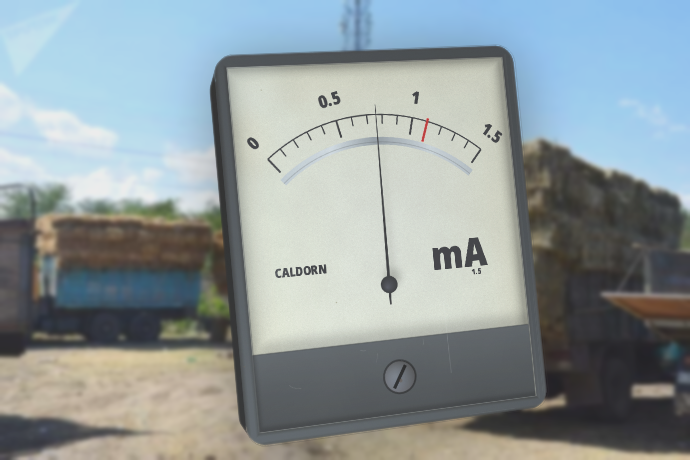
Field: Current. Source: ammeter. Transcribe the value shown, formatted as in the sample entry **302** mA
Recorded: **0.75** mA
